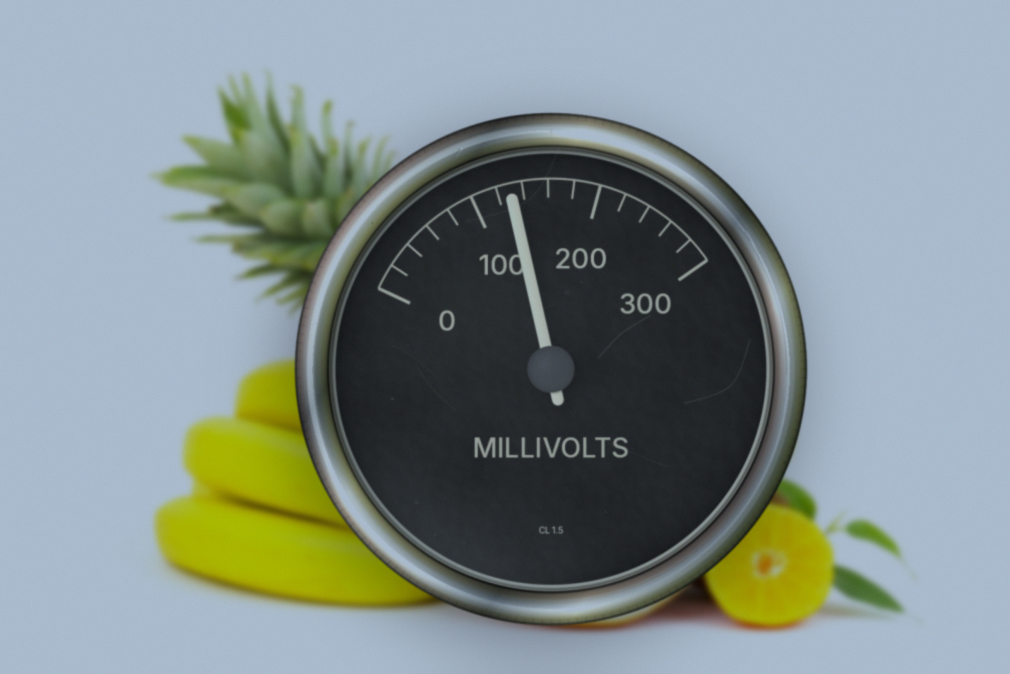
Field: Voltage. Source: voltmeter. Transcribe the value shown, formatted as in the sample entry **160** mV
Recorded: **130** mV
